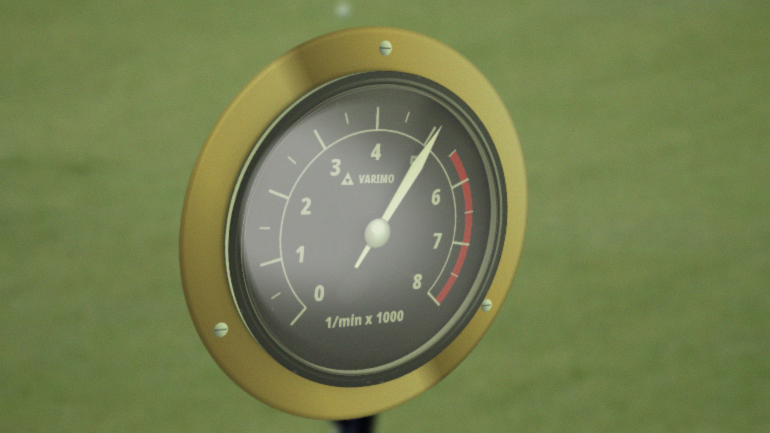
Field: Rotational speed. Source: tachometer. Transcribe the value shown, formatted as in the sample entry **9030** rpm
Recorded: **5000** rpm
